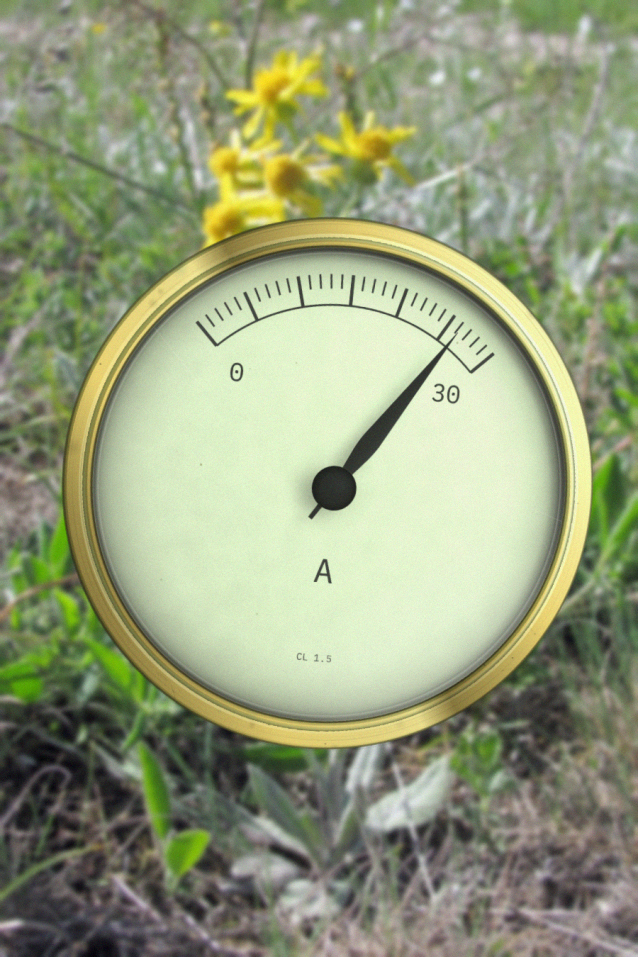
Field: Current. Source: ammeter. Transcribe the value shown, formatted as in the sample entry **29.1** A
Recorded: **26** A
